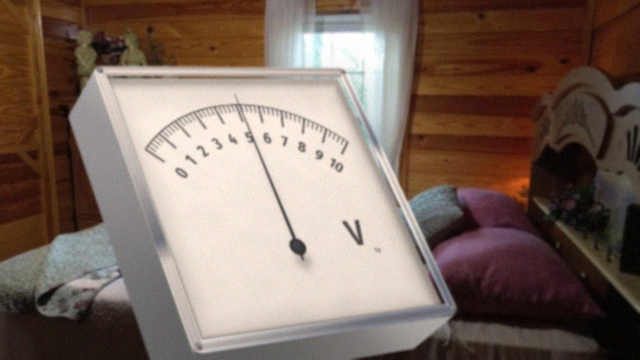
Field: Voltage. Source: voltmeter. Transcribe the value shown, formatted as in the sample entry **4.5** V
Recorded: **5** V
